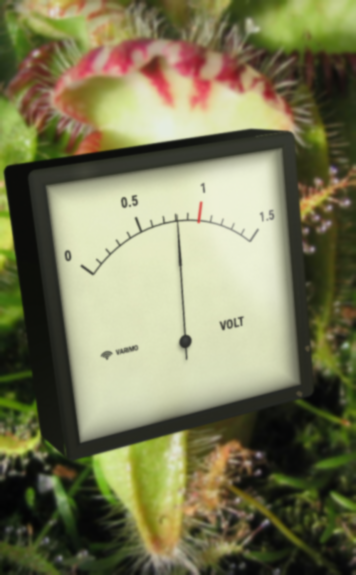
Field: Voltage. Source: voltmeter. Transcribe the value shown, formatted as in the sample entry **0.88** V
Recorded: **0.8** V
